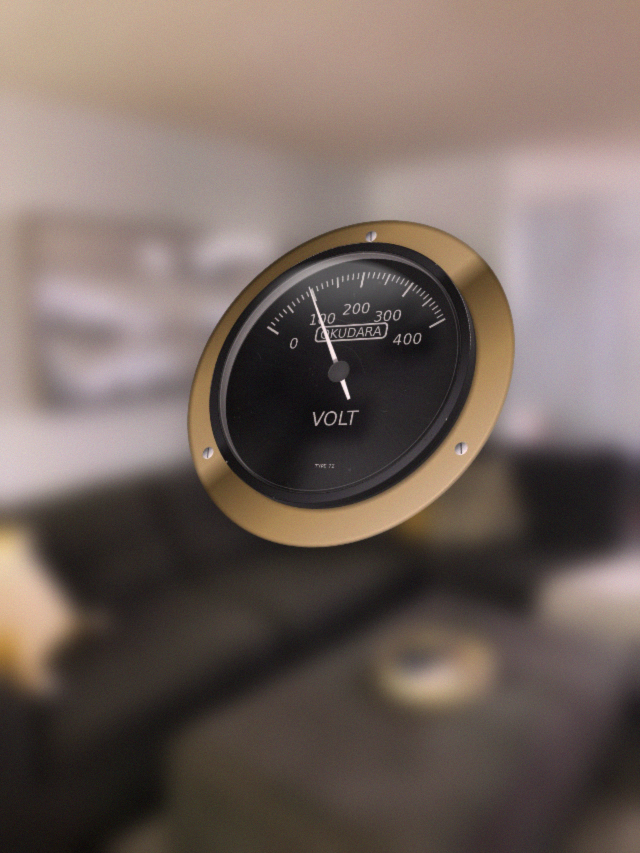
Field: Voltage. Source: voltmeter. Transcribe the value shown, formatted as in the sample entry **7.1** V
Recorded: **100** V
